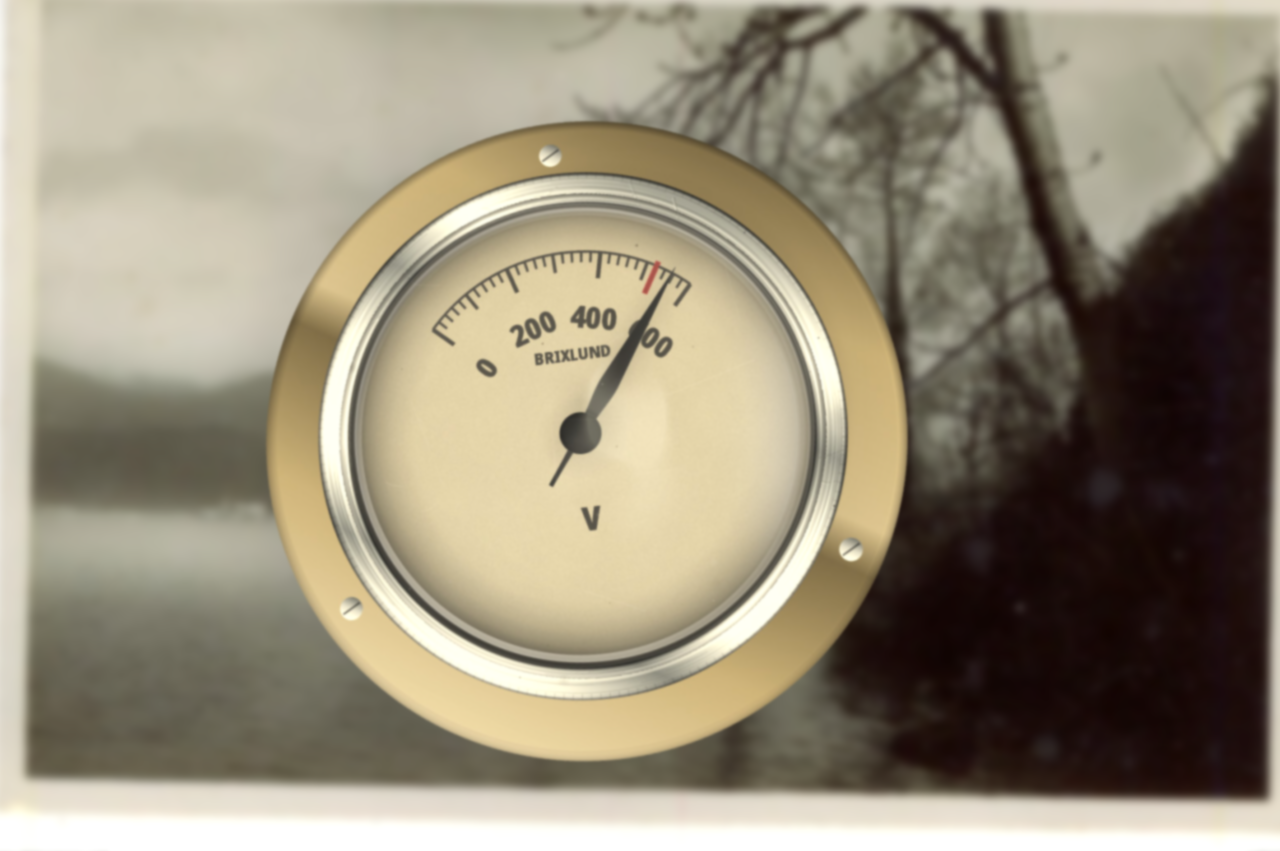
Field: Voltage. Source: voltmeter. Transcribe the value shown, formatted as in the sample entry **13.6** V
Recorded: **560** V
